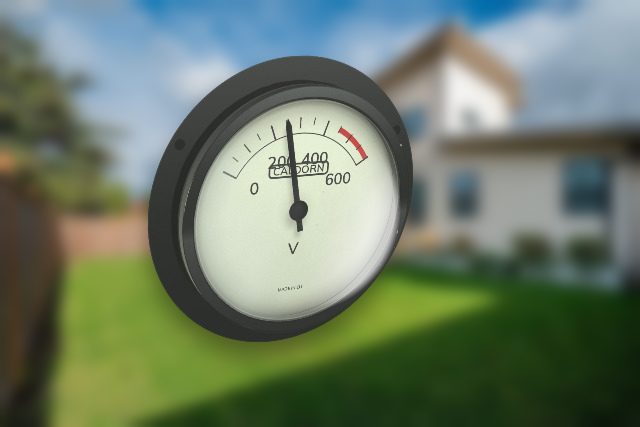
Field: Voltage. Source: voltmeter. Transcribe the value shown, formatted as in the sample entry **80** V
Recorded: **250** V
